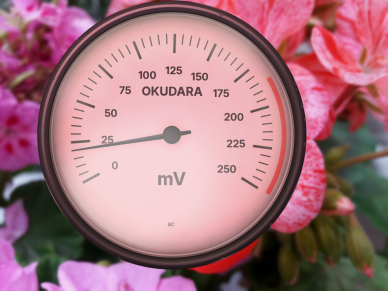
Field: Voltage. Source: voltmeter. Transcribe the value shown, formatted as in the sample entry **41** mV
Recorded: **20** mV
